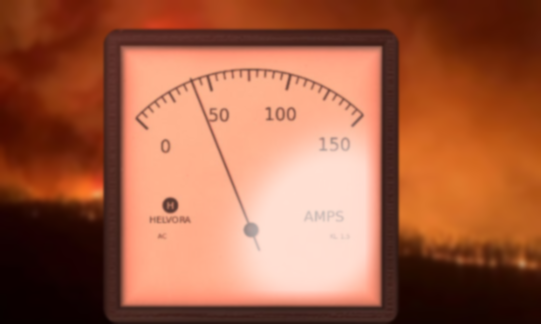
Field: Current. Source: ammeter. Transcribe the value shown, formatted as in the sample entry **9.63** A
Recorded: **40** A
